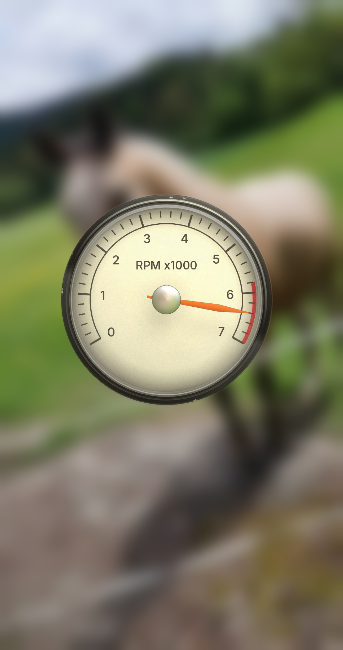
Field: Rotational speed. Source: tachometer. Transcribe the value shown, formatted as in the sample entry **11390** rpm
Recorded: **6400** rpm
